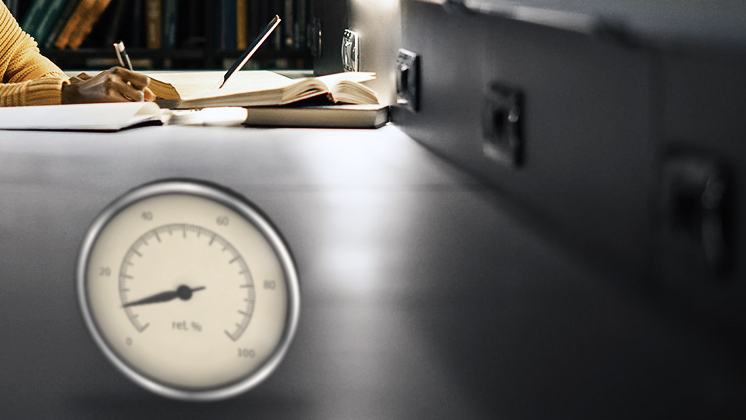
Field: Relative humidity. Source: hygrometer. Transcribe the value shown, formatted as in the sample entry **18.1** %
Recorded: **10** %
